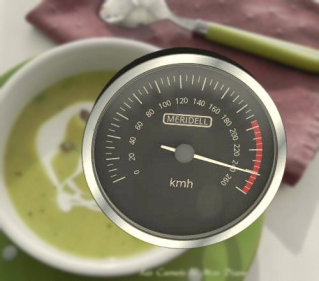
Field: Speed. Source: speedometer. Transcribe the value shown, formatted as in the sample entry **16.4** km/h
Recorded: **240** km/h
